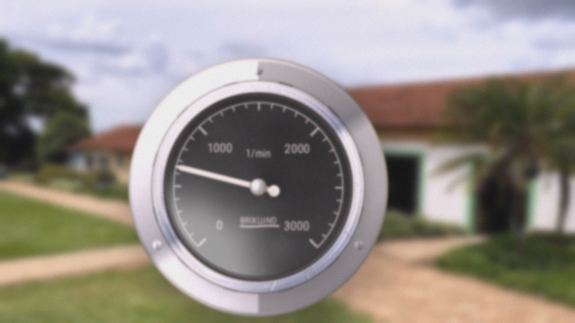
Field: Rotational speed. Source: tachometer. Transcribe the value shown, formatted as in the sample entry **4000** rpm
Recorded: **650** rpm
